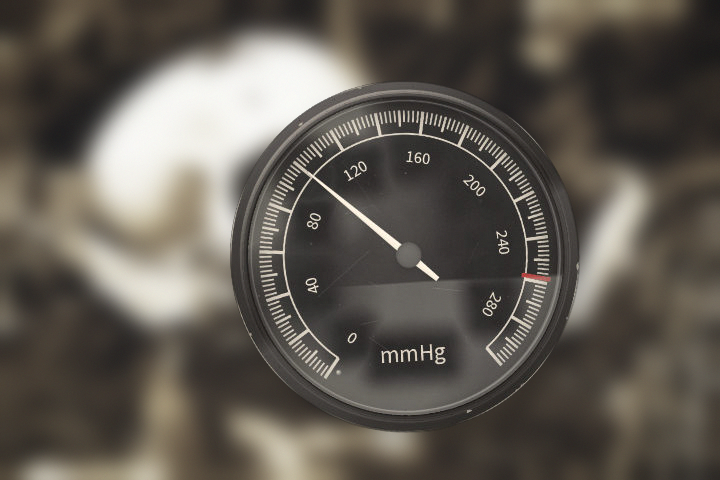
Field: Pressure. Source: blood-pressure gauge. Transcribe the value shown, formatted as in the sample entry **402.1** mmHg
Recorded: **100** mmHg
